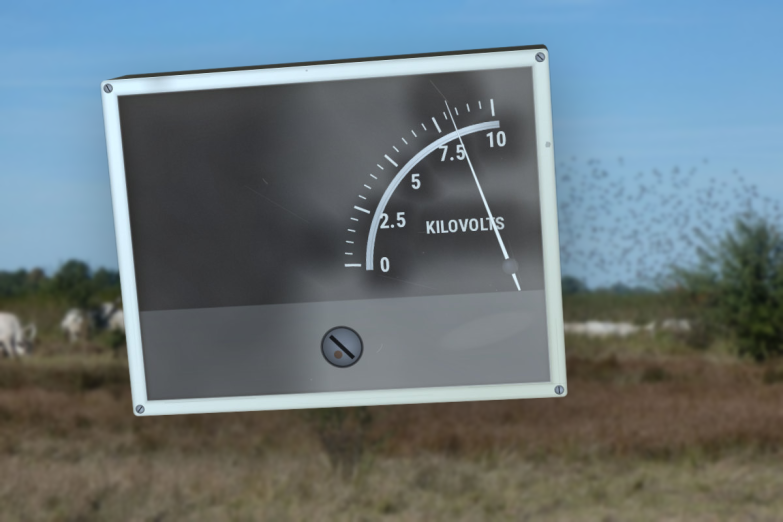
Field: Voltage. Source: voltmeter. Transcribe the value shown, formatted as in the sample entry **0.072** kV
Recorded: **8.25** kV
